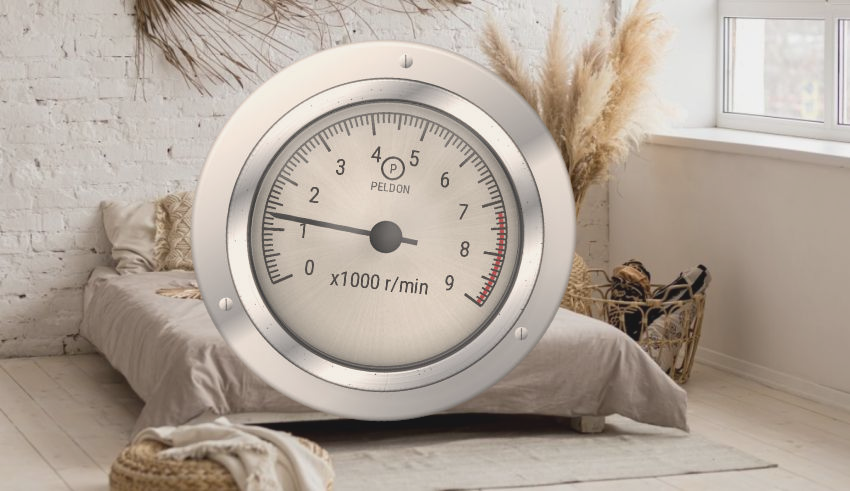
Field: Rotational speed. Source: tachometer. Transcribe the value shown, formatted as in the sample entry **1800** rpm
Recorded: **1300** rpm
